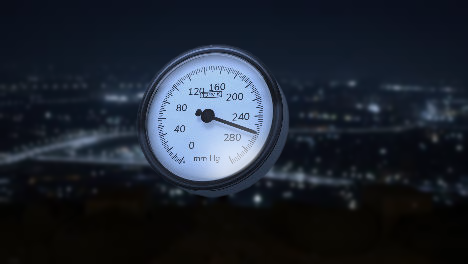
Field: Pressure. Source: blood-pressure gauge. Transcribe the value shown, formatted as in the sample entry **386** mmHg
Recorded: **260** mmHg
